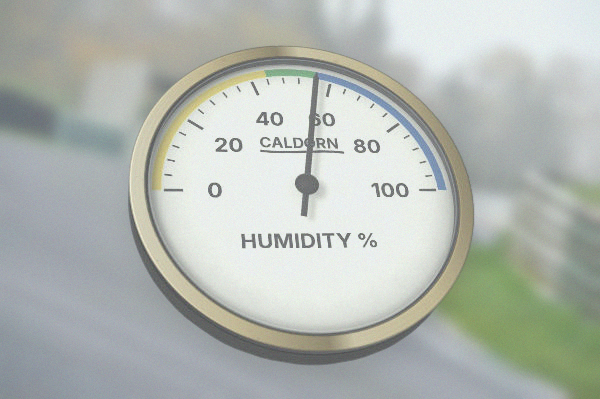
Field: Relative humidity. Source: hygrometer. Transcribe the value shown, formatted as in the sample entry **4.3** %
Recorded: **56** %
